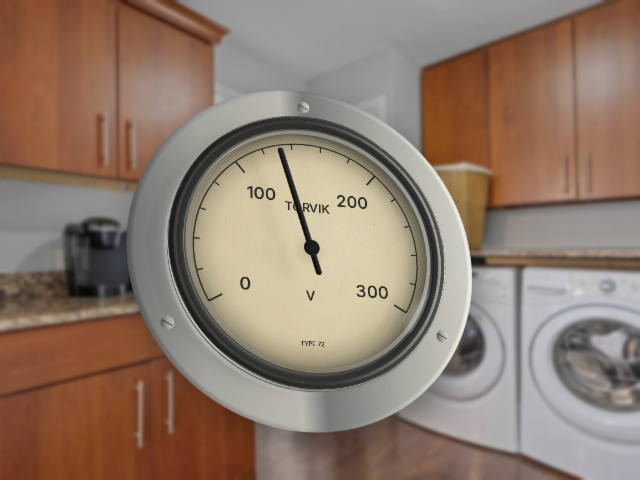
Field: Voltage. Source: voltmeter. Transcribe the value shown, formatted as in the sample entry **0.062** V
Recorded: **130** V
